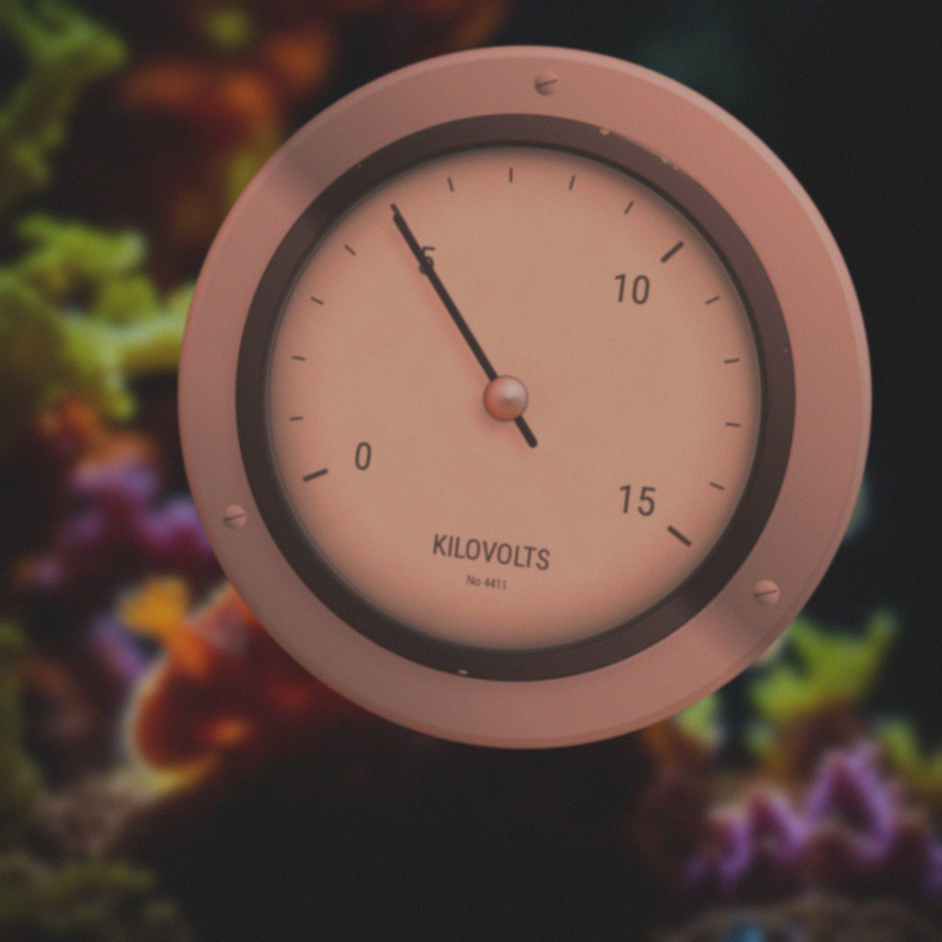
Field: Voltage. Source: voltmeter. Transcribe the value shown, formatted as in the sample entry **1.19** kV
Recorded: **5** kV
